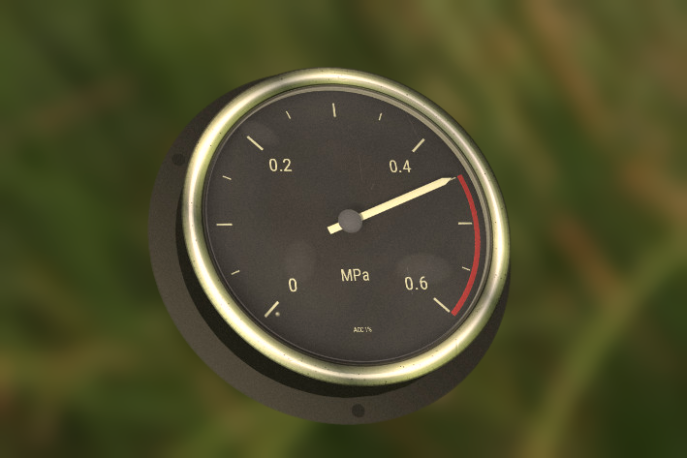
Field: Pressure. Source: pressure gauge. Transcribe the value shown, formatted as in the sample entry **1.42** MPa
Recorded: **0.45** MPa
